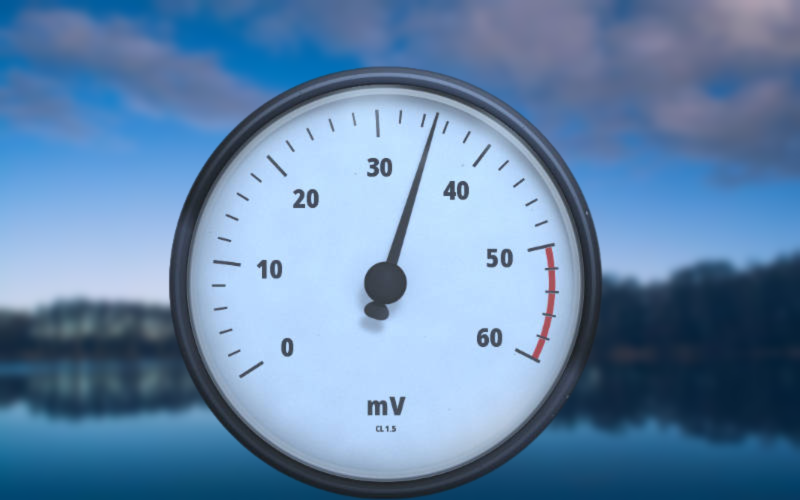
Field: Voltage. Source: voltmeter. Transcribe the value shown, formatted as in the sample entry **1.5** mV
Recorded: **35** mV
